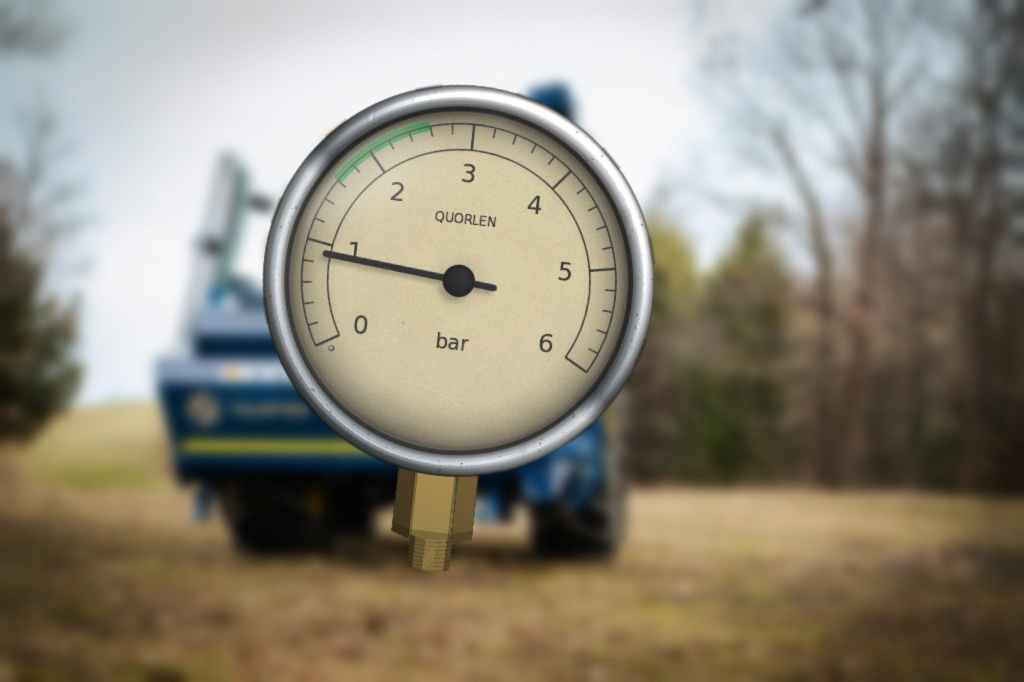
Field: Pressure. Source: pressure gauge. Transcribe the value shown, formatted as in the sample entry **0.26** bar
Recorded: **0.9** bar
